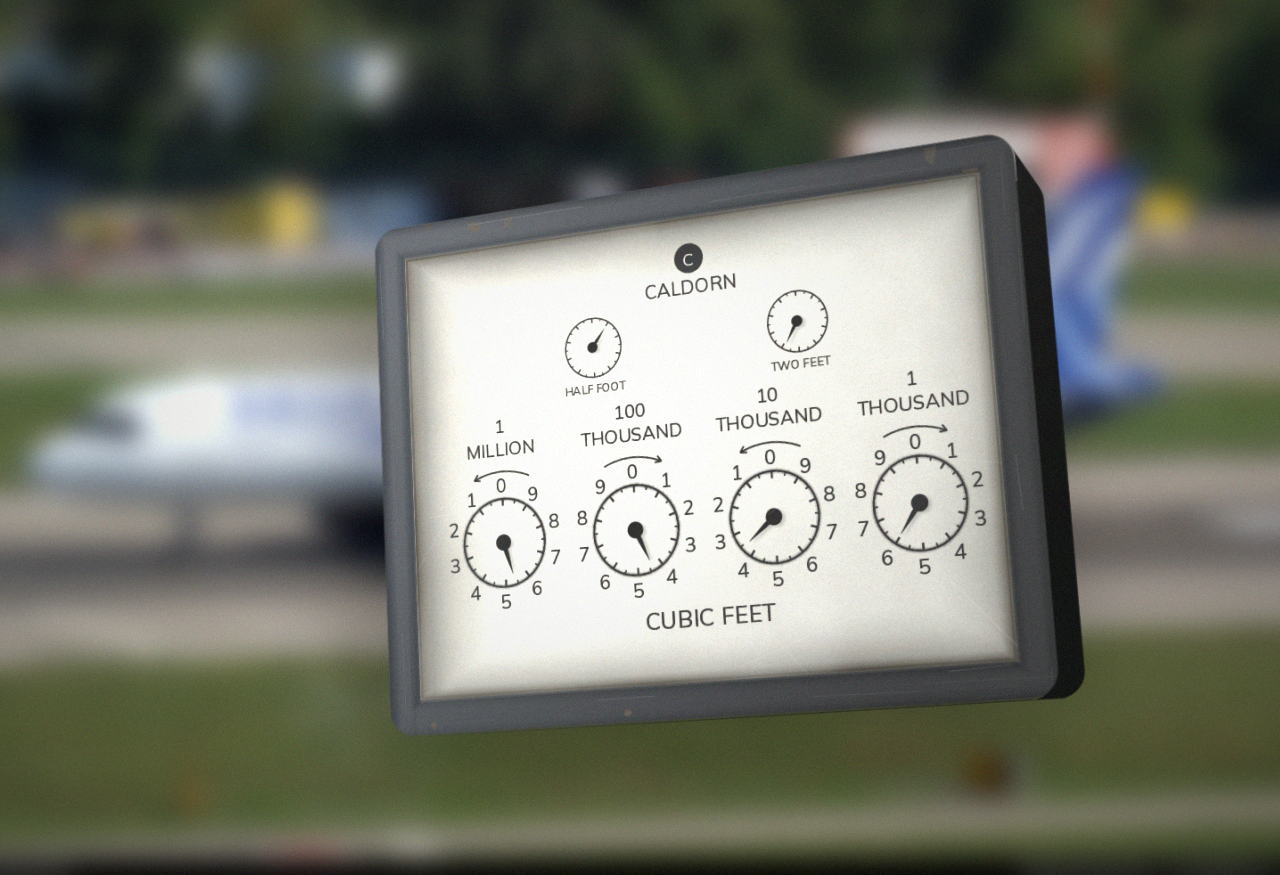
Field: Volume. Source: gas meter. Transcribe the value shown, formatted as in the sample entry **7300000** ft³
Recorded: **543600** ft³
